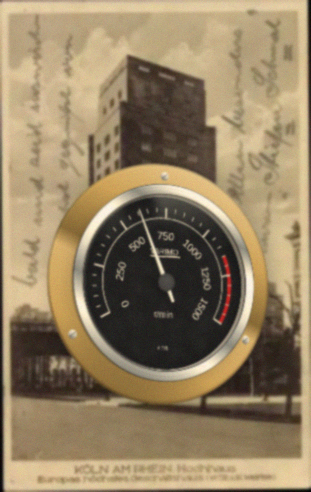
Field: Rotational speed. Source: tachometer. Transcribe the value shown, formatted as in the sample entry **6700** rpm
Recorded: **600** rpm
